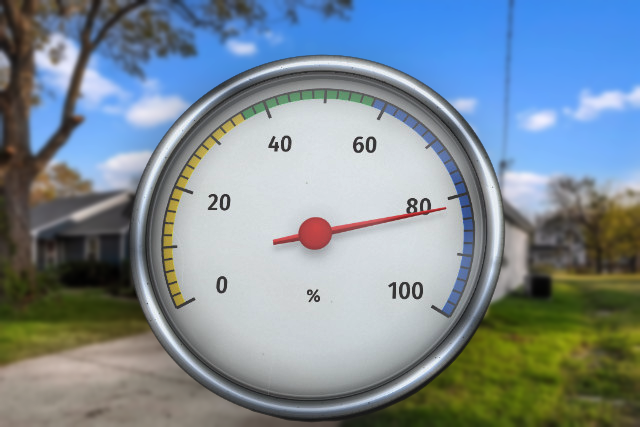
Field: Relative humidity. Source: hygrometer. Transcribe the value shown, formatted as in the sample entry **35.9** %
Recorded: **82** %
